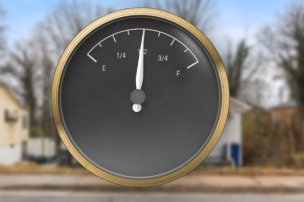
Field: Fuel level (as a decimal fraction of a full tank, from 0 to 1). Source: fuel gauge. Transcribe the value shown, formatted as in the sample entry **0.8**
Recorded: **0.5**
